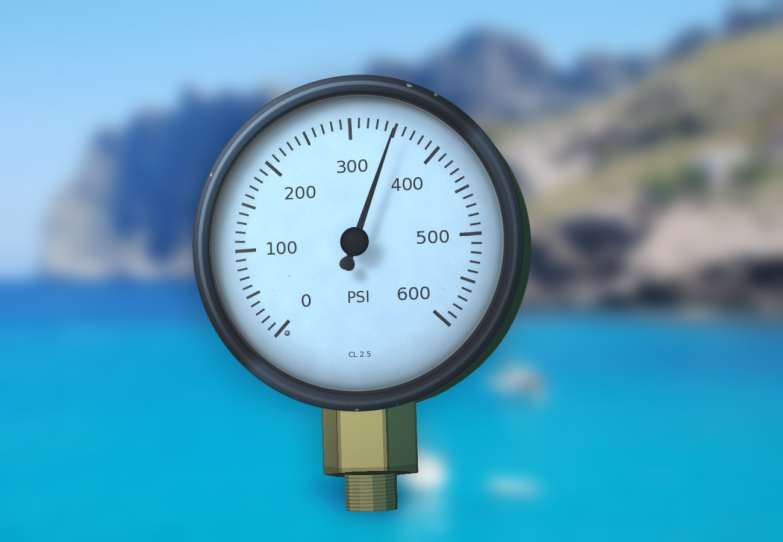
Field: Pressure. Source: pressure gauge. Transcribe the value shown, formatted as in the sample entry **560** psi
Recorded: **350** psi
